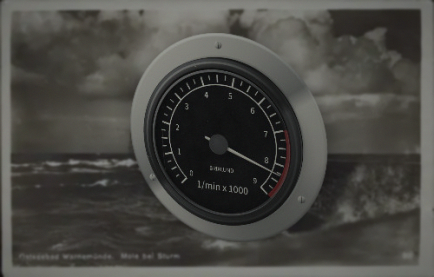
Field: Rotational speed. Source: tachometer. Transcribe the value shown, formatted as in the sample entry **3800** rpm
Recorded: **8250** rpm
